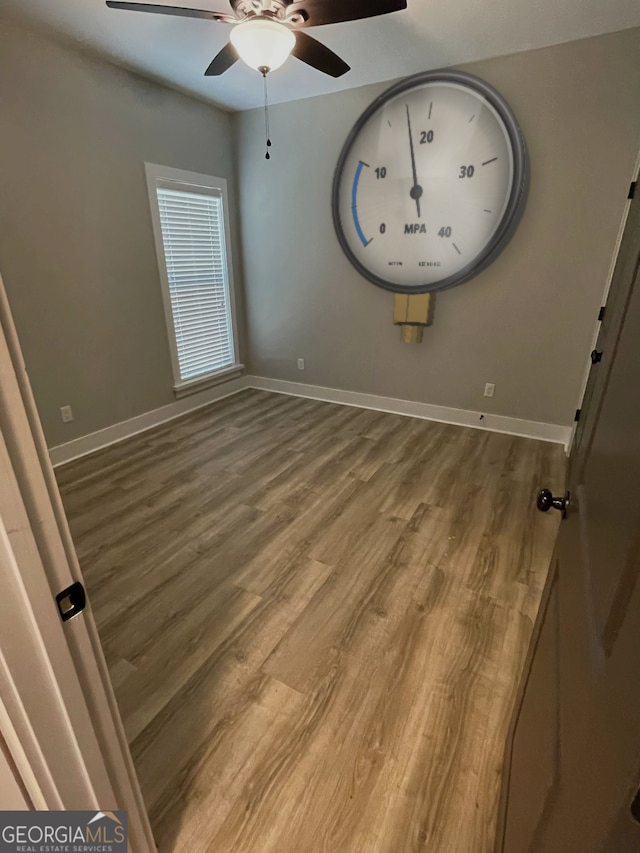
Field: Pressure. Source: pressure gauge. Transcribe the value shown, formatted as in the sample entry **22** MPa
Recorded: **17.5** MPa
